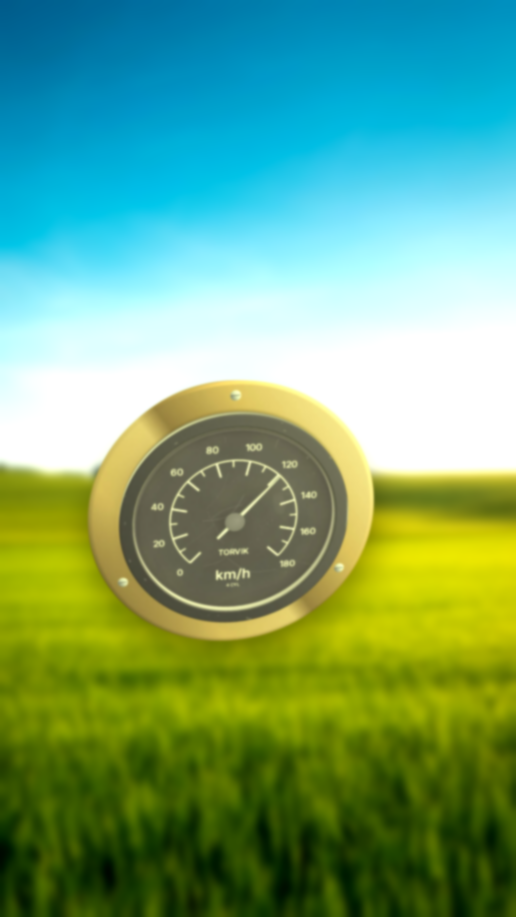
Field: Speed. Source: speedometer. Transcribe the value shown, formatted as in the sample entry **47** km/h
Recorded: **120** km/h
